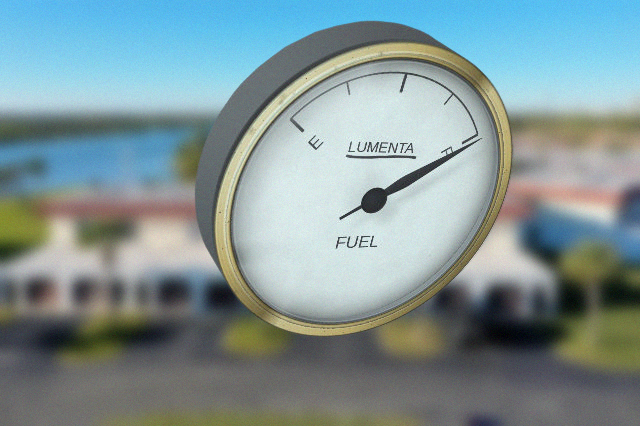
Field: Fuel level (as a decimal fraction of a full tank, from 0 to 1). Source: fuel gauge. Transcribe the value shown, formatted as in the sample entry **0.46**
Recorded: **1**
